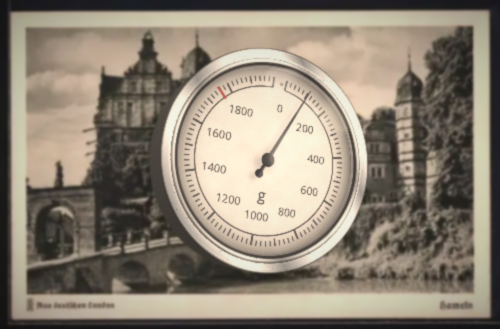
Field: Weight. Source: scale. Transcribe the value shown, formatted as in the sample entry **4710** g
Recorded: **100** g
